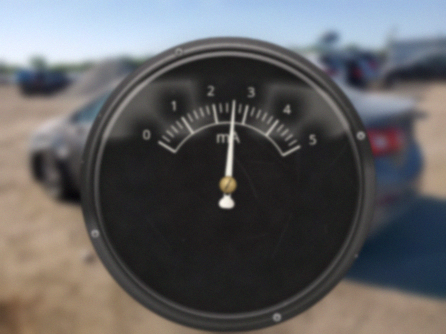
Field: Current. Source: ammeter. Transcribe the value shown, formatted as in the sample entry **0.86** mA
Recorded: **2.6** mA
